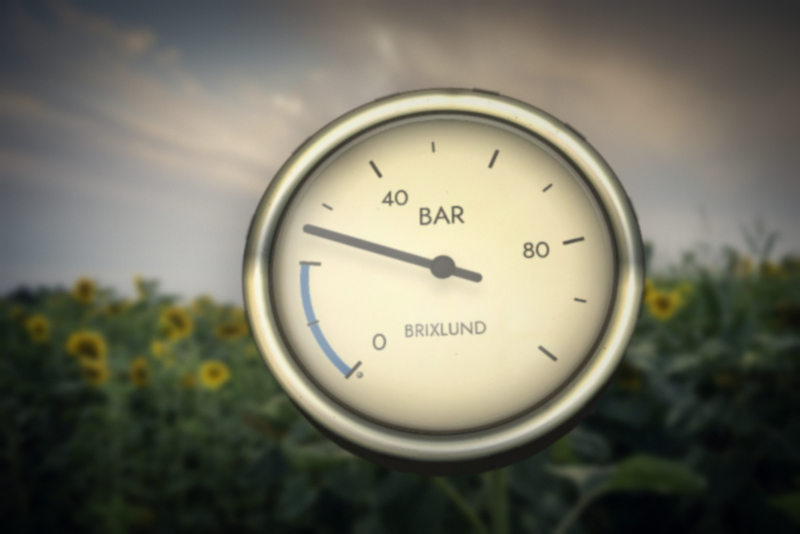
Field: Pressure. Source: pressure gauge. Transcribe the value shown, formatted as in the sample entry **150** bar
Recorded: **25** bar
